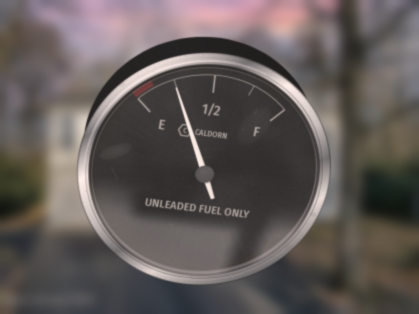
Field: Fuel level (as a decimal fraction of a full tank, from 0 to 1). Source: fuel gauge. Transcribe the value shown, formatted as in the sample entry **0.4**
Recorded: **0.25**
